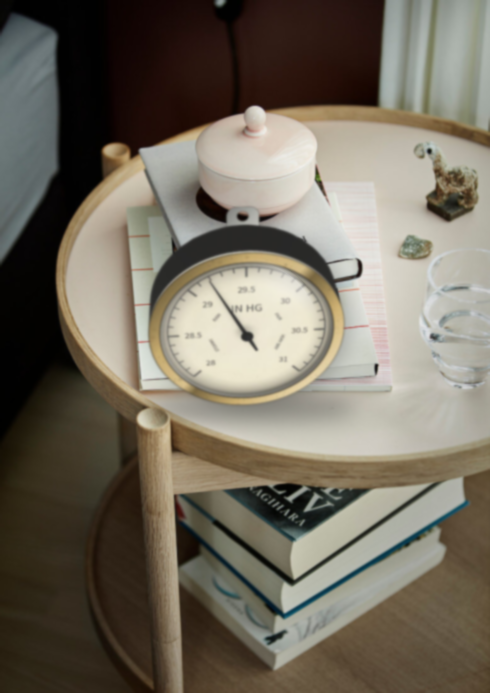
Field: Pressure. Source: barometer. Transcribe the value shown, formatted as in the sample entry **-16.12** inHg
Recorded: **29.2** inHg
